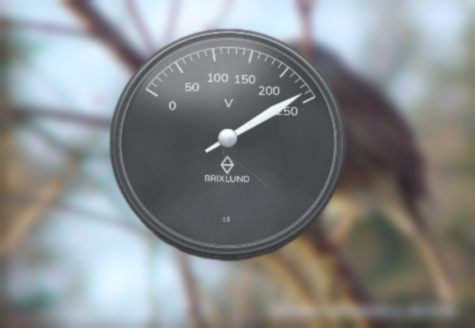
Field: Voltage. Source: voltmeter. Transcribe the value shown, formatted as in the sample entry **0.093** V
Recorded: **240** V
